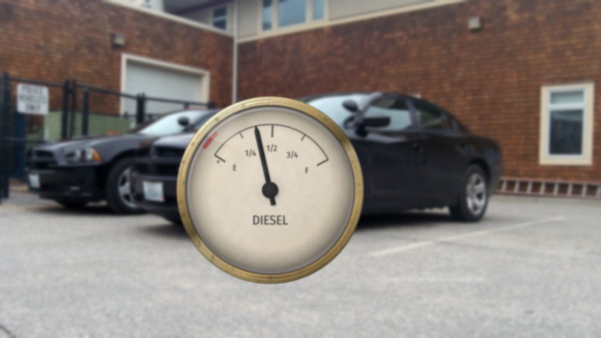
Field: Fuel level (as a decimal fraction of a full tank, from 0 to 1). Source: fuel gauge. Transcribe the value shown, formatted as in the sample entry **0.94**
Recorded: **0.375**
